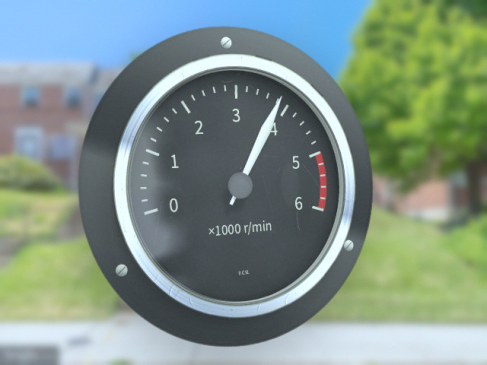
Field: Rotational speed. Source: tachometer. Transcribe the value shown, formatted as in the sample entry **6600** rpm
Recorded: **3800** rpm
